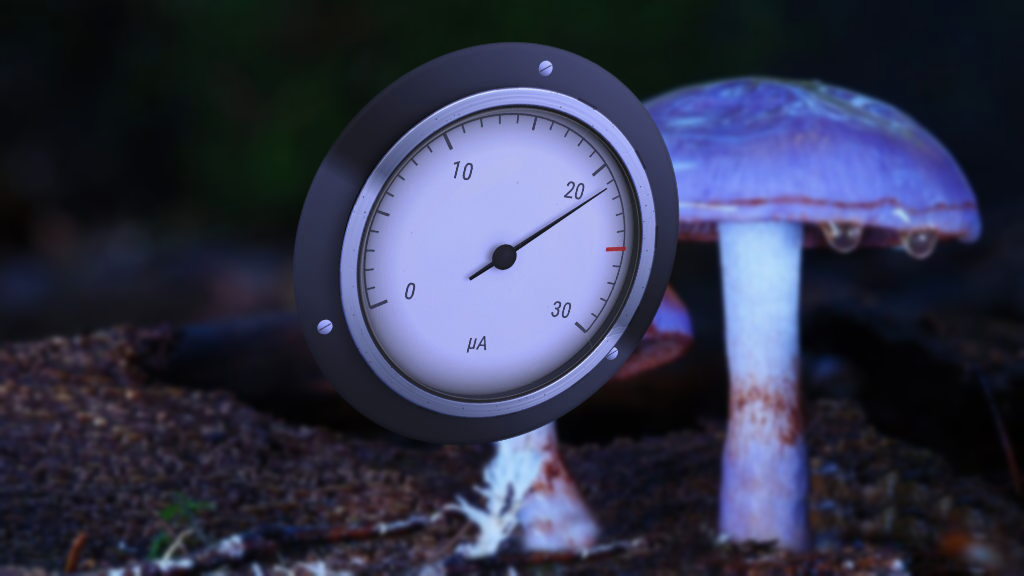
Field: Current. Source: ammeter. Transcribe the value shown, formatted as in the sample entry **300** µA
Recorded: **21** µA
